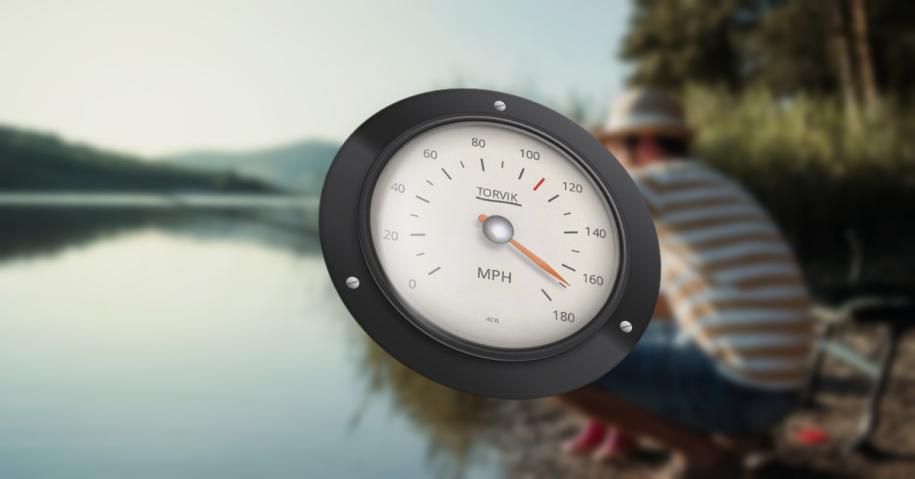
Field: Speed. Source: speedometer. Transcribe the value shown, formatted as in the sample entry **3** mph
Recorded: **170** mph
